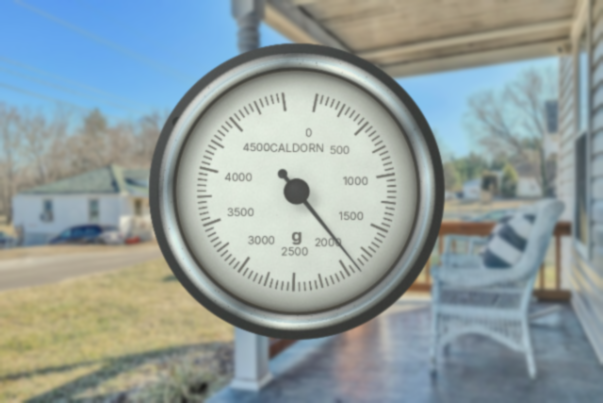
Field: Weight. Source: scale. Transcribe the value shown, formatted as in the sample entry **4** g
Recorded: **1900** g
